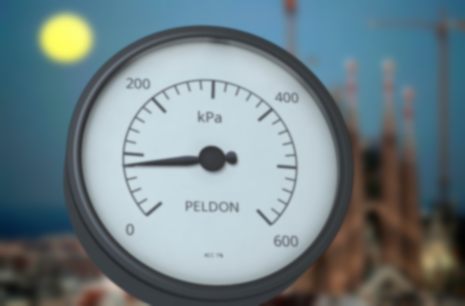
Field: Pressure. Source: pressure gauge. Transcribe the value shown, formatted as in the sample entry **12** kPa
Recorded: **80** kPa
